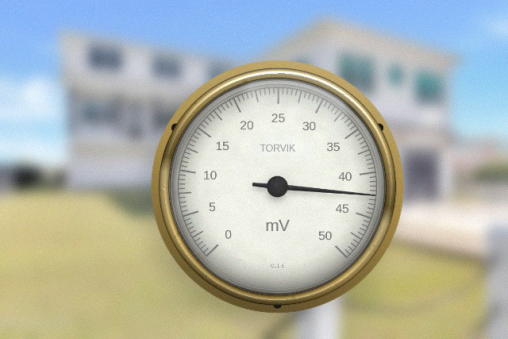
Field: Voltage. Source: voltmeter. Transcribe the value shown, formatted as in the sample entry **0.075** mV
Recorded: **42.5** mV
